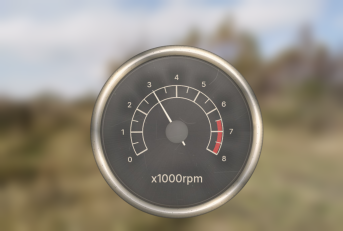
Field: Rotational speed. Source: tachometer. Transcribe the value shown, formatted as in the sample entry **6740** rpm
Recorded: **3000** rpm
